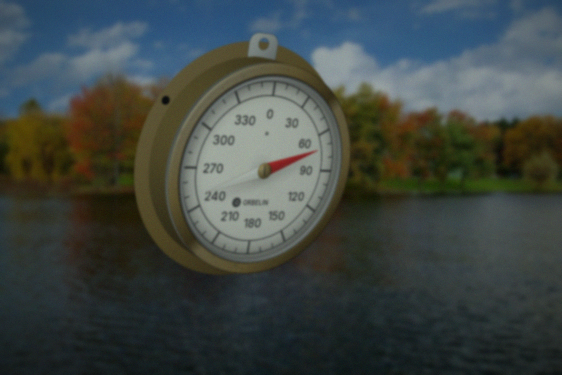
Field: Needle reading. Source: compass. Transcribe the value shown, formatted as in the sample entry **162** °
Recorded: **70** °
